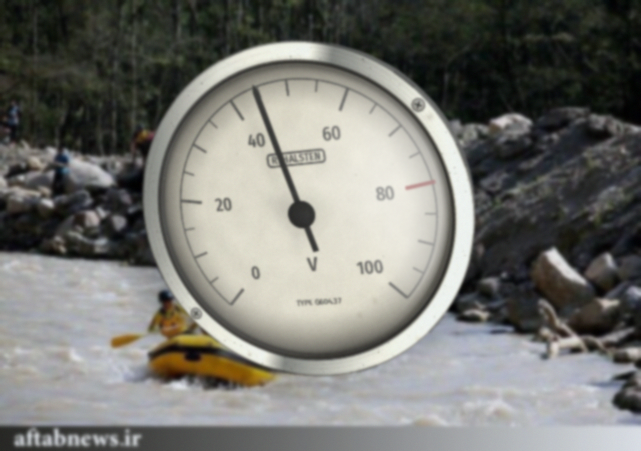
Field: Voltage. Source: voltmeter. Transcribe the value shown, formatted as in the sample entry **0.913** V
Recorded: **45** V
